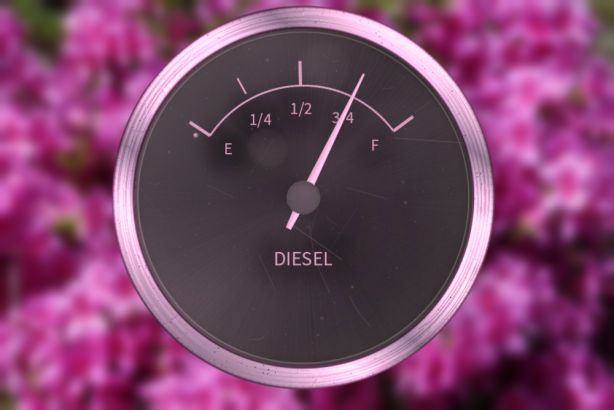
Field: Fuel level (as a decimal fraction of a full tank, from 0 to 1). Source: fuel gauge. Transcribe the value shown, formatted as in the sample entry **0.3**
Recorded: **0.75**
